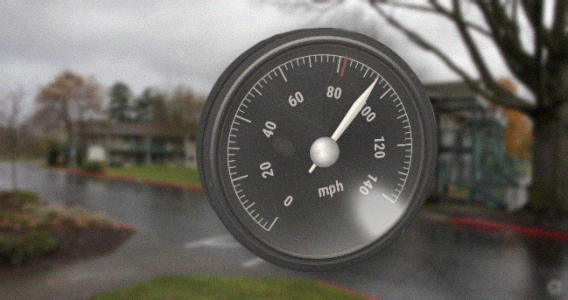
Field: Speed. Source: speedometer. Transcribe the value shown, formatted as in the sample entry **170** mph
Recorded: **94** mph
